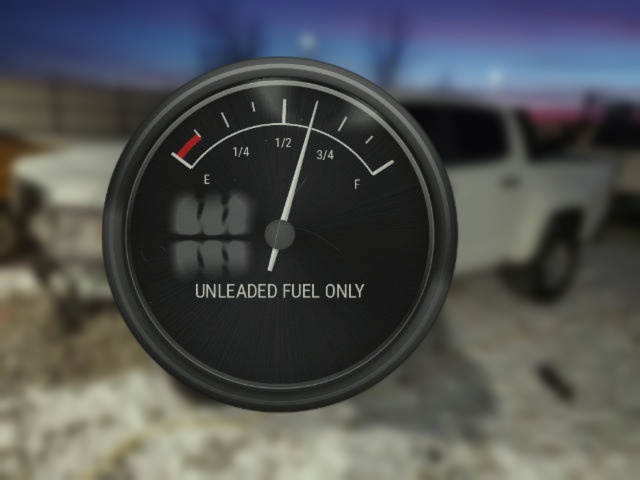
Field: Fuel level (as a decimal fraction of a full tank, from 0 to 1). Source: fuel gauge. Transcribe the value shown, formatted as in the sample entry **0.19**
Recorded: **0.625**
